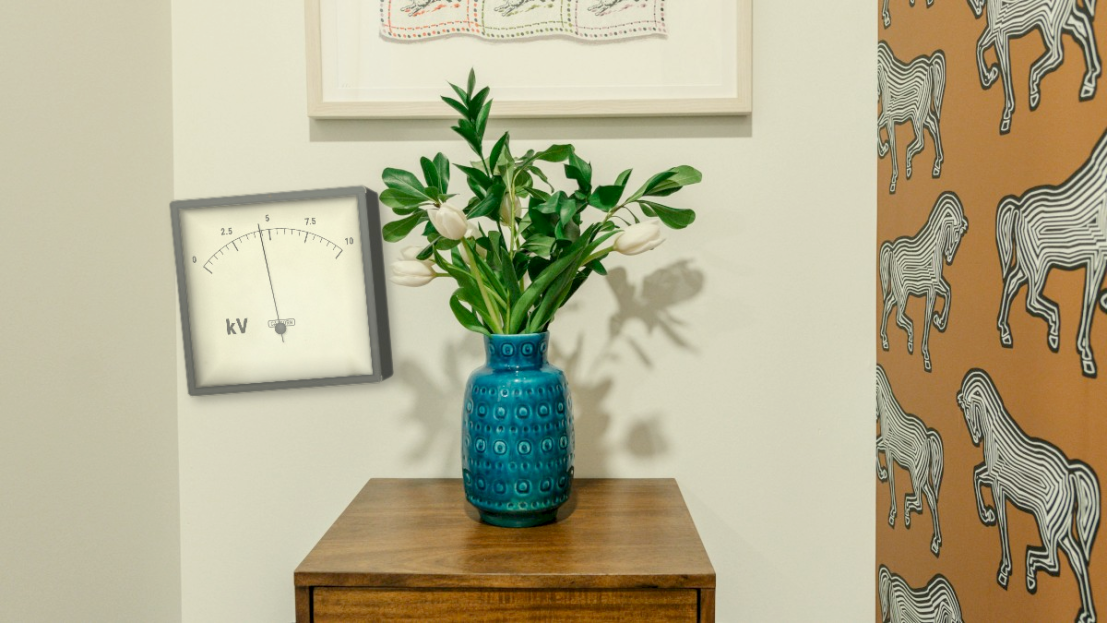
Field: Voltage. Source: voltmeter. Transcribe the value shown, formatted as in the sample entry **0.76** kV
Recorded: **4.5** kV
